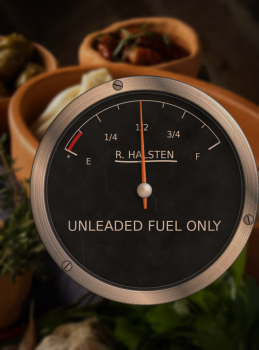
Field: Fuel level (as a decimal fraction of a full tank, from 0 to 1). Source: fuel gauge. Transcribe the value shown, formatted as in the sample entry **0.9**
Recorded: **0.5**
